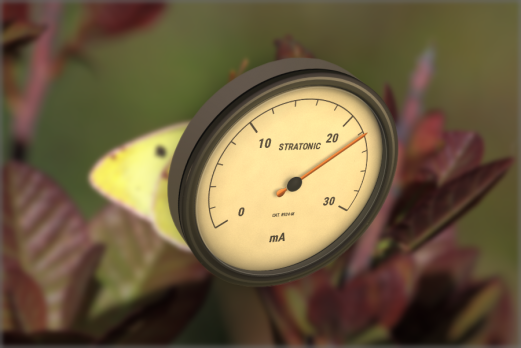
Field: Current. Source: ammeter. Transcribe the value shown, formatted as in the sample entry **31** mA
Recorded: **22** mA
